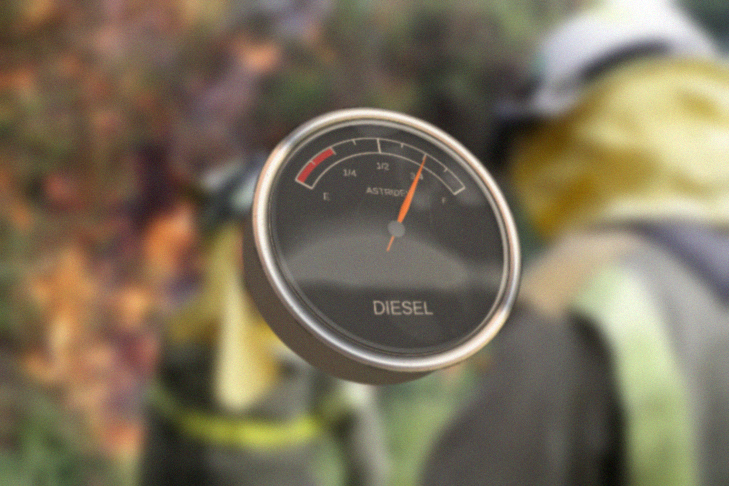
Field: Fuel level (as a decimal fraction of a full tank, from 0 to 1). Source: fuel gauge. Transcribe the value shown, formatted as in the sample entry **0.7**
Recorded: **0.75**
